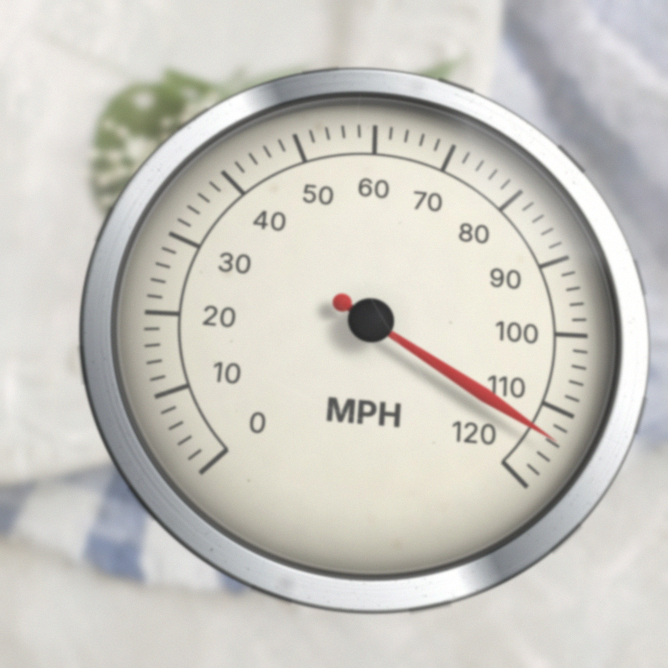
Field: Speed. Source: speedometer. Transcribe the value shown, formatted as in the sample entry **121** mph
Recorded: **114** mph
